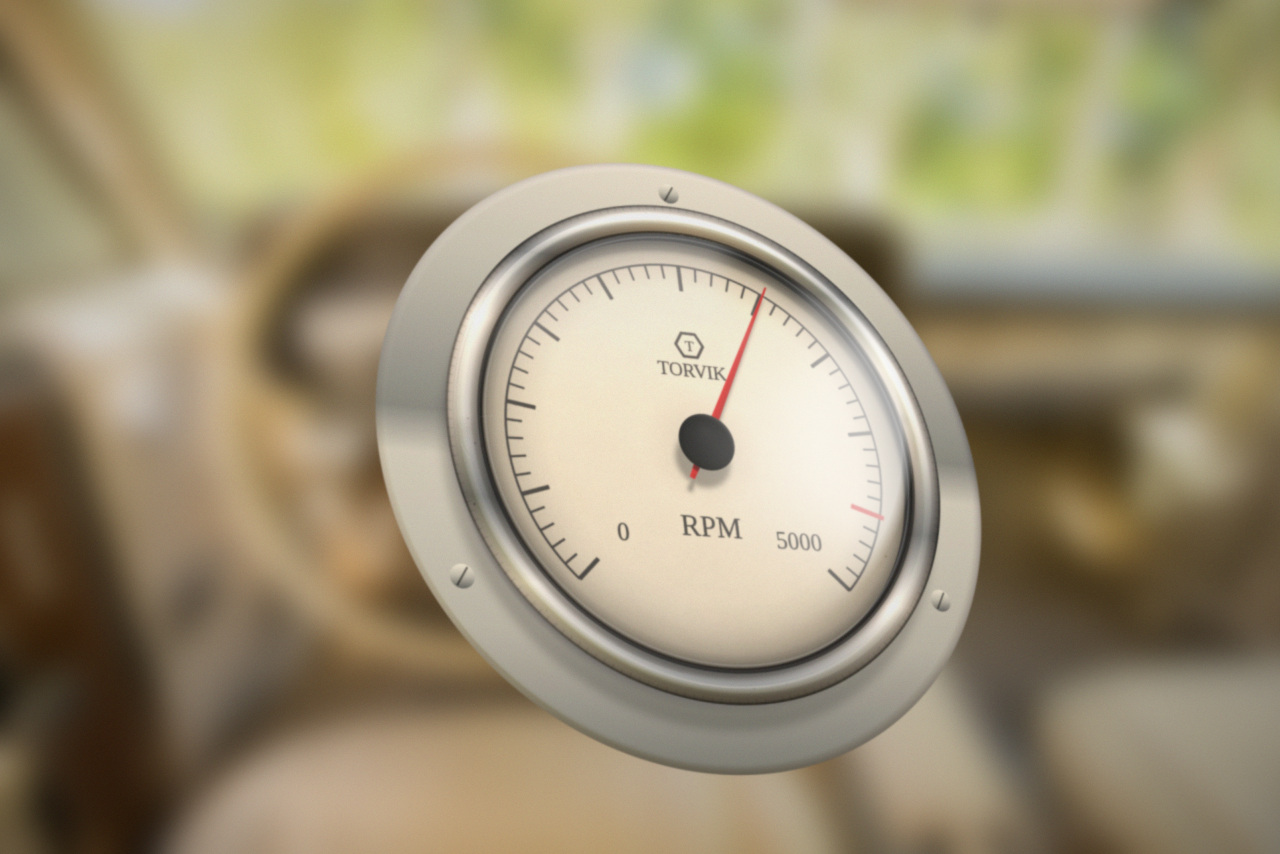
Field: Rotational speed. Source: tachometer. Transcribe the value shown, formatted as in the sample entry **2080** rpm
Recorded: **3000** rpm
